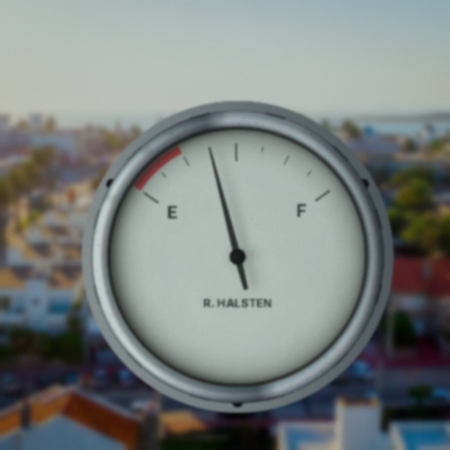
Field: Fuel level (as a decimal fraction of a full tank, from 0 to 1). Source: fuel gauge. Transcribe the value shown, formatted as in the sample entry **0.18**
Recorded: **0.375**
